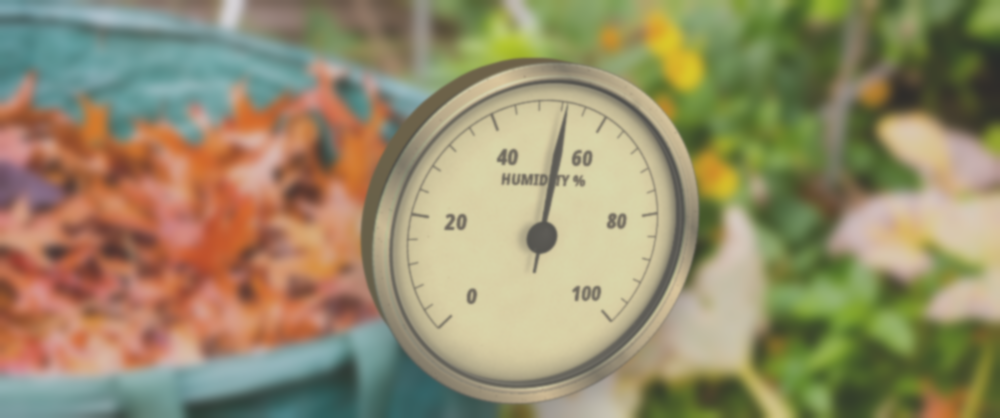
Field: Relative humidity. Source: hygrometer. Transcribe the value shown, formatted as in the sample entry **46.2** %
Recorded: **52** %
